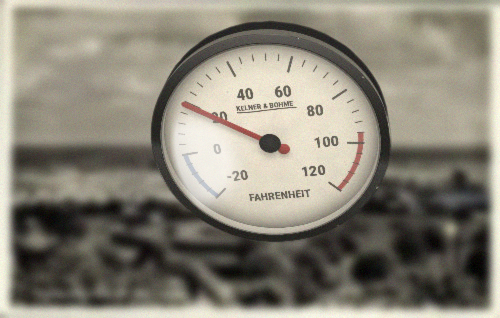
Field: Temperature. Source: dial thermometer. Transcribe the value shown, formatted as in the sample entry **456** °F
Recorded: **20** °F
